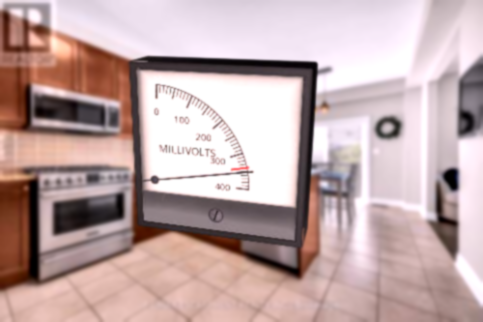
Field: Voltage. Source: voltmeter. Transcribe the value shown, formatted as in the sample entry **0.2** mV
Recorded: **350** mV
